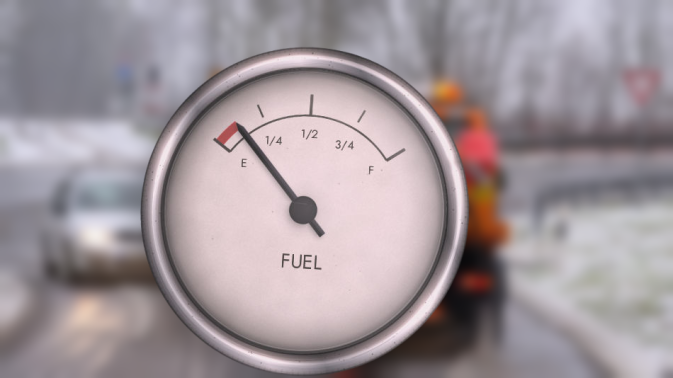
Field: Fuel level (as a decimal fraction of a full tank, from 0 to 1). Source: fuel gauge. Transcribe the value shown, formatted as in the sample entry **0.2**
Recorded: **0.125**
